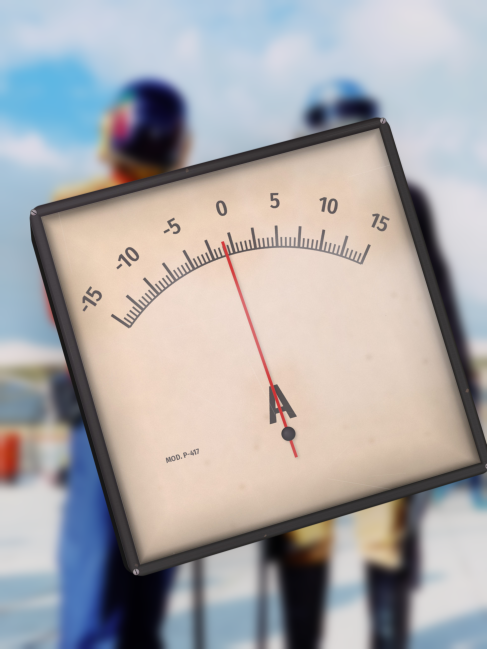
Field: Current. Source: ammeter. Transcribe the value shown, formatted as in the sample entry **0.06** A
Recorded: **-1** A
